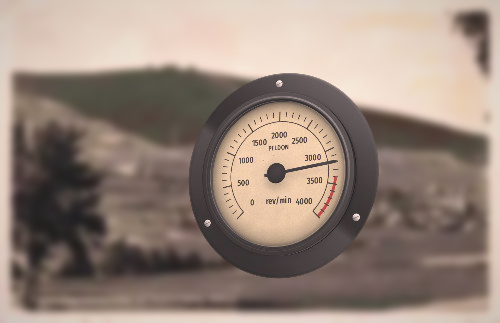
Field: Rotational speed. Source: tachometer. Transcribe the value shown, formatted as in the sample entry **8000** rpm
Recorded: **3200** rpm
